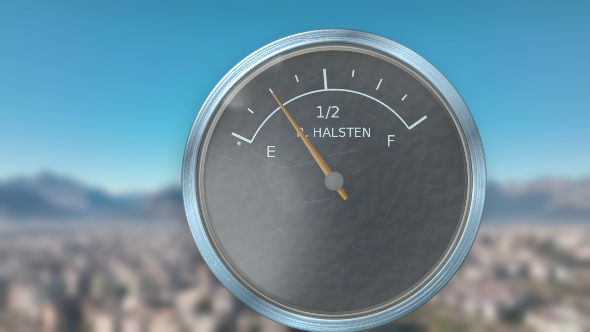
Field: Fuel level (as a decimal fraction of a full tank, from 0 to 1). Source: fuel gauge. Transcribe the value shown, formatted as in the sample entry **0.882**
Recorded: **0.25**
